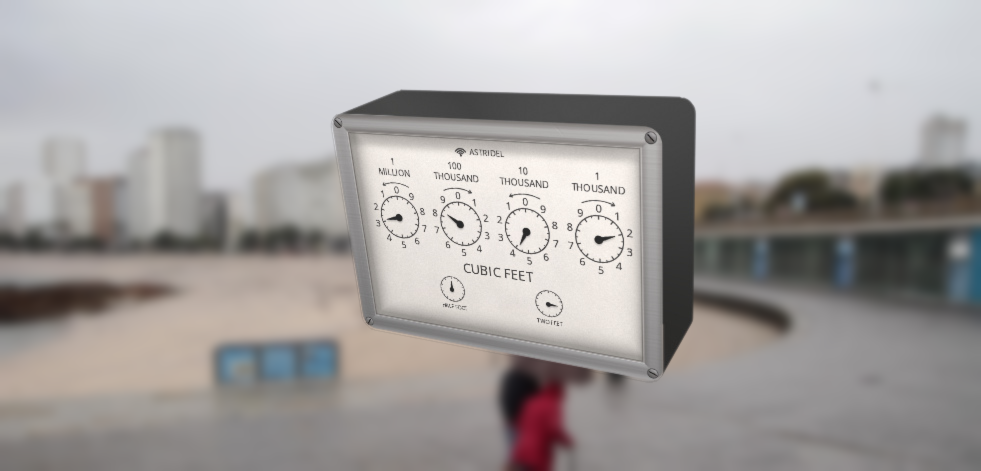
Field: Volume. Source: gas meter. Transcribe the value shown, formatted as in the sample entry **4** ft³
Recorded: **284200** ft³
